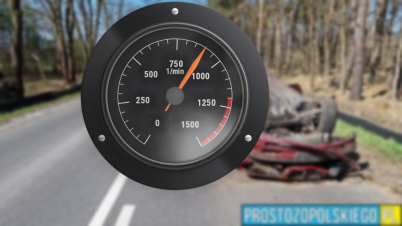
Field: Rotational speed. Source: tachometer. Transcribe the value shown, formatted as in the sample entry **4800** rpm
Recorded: **900** rpm
